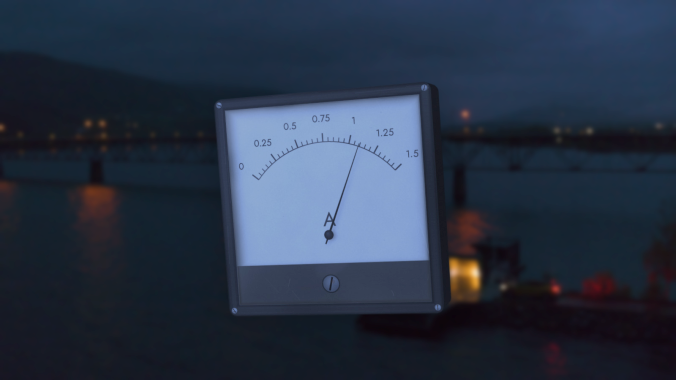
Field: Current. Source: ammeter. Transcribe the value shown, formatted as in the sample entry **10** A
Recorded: **1.1** A
